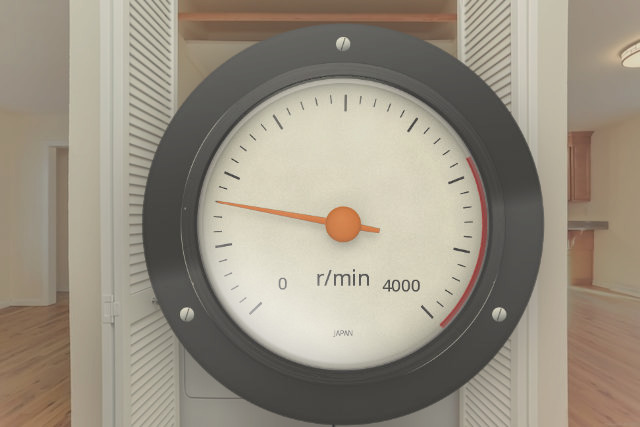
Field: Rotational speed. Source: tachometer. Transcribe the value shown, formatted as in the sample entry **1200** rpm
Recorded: **800** rpm
